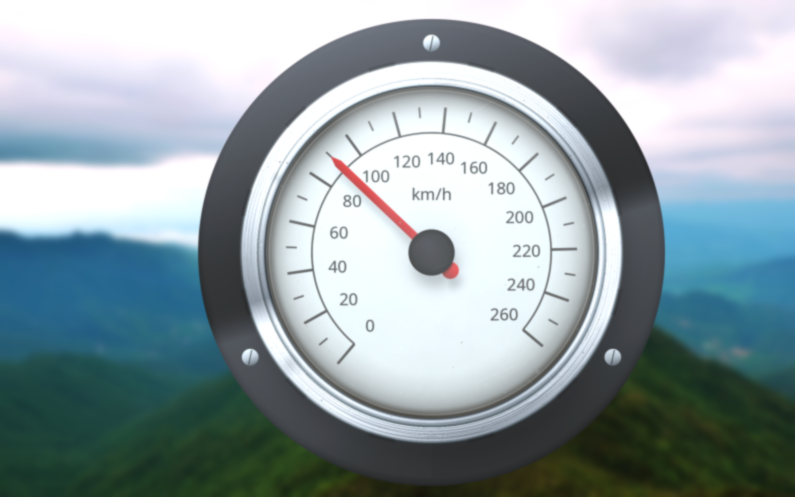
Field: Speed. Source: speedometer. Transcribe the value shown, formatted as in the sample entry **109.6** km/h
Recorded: **90** km/h
